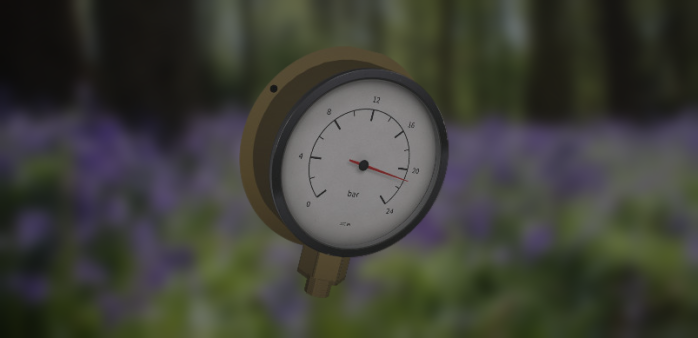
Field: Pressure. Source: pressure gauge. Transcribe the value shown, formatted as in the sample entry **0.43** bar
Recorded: **21** bar
